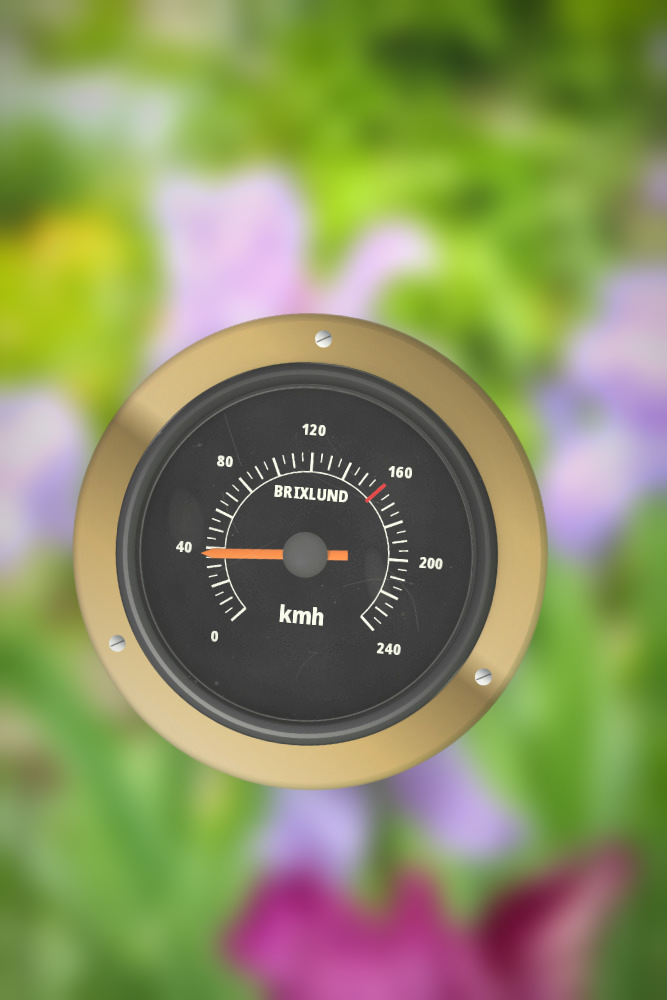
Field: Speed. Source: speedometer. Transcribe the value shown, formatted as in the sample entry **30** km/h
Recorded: **37.5** km/h
